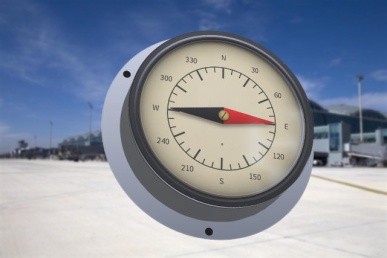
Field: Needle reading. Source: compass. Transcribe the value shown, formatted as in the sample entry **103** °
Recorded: **90** °
